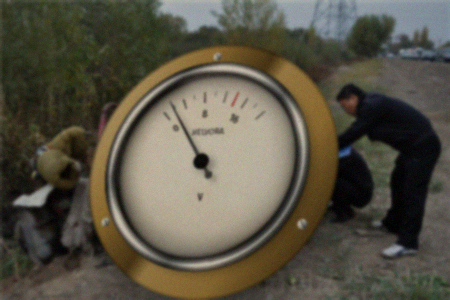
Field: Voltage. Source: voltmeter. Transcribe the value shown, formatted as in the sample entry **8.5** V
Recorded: **2** V
